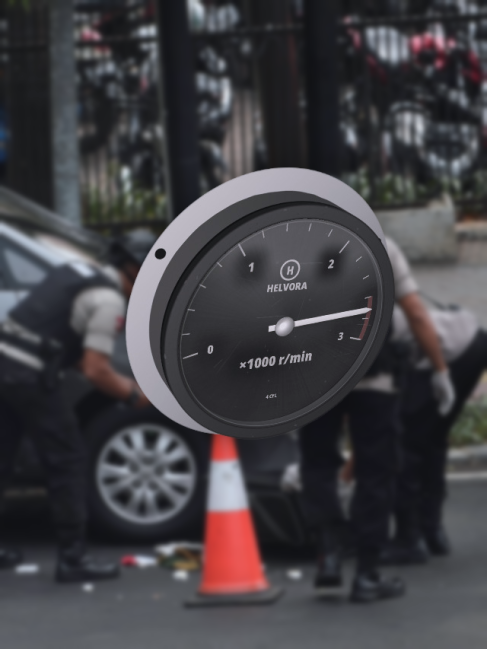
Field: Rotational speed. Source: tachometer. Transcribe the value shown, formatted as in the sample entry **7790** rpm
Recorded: **2700** rpm
